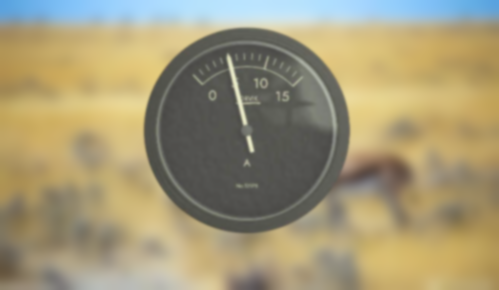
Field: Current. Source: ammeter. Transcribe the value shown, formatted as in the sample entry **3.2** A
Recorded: **5** A
